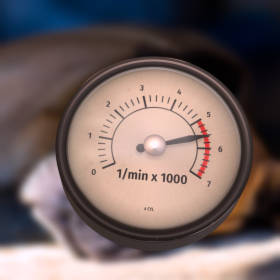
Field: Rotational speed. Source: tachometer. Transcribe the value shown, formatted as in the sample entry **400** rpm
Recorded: **5600** rpm
